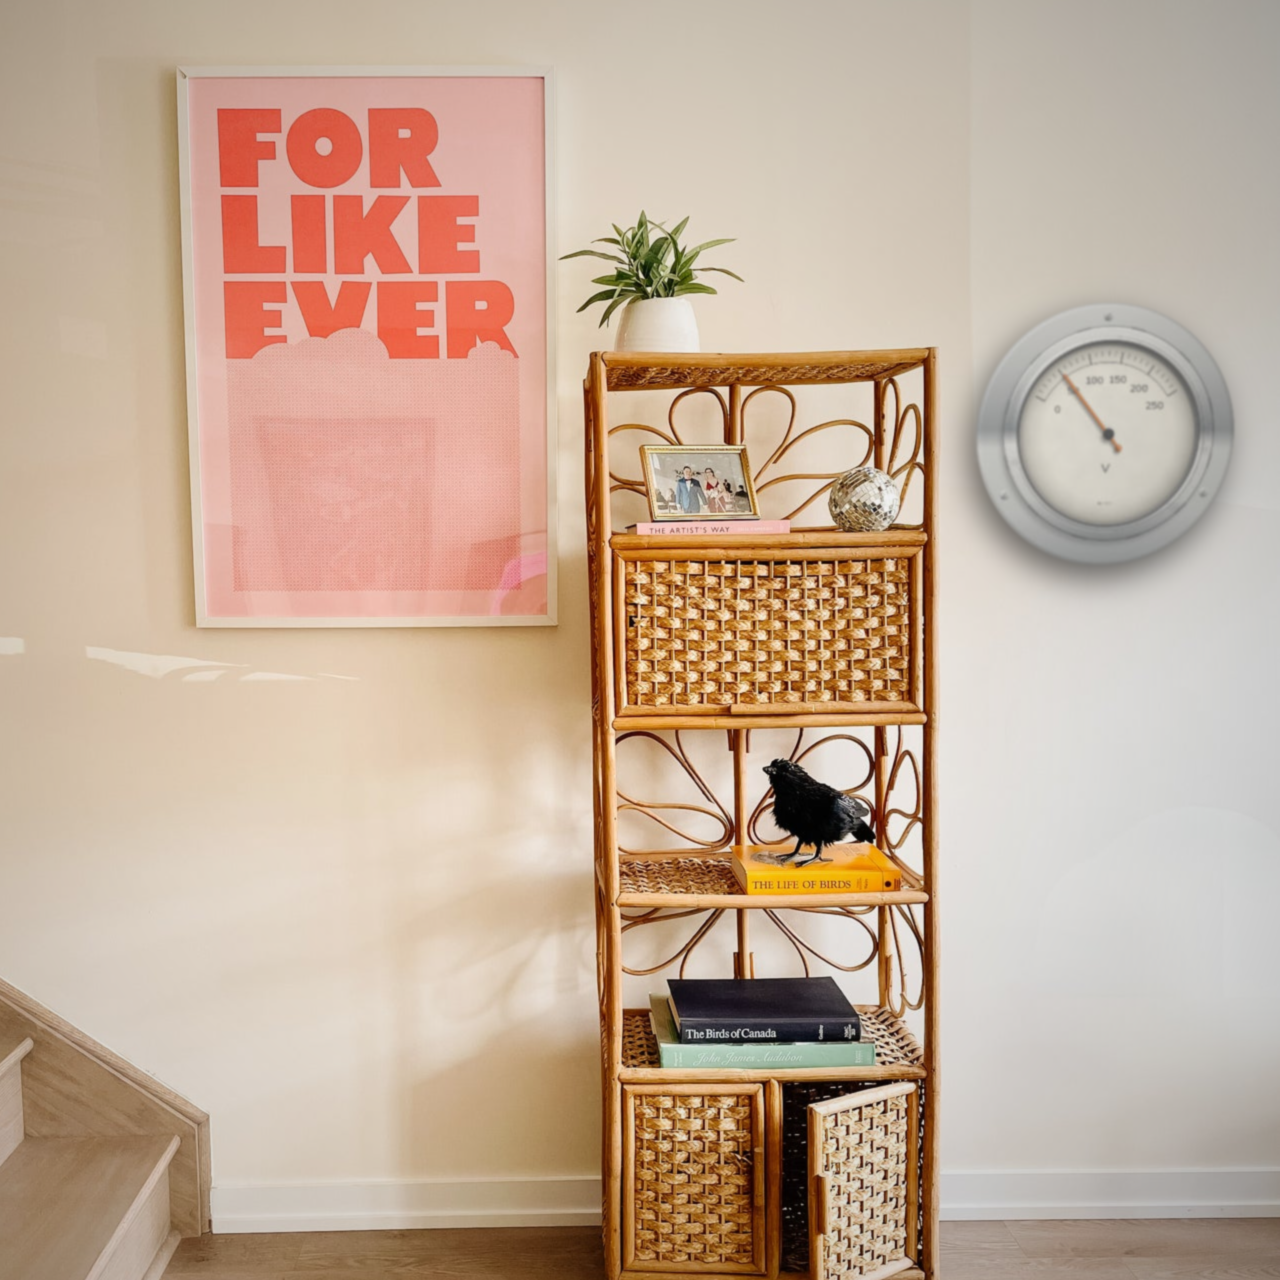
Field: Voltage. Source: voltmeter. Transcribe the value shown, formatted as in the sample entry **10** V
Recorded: **50** V
